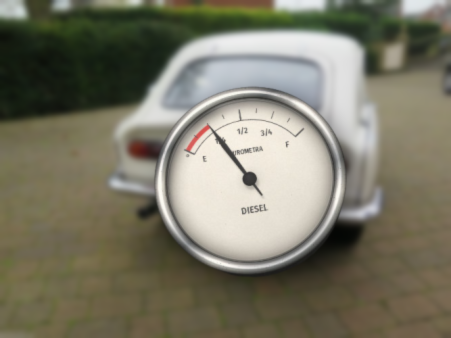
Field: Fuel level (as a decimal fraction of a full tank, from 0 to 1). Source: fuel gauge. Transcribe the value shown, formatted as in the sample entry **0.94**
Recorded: **0.25**
